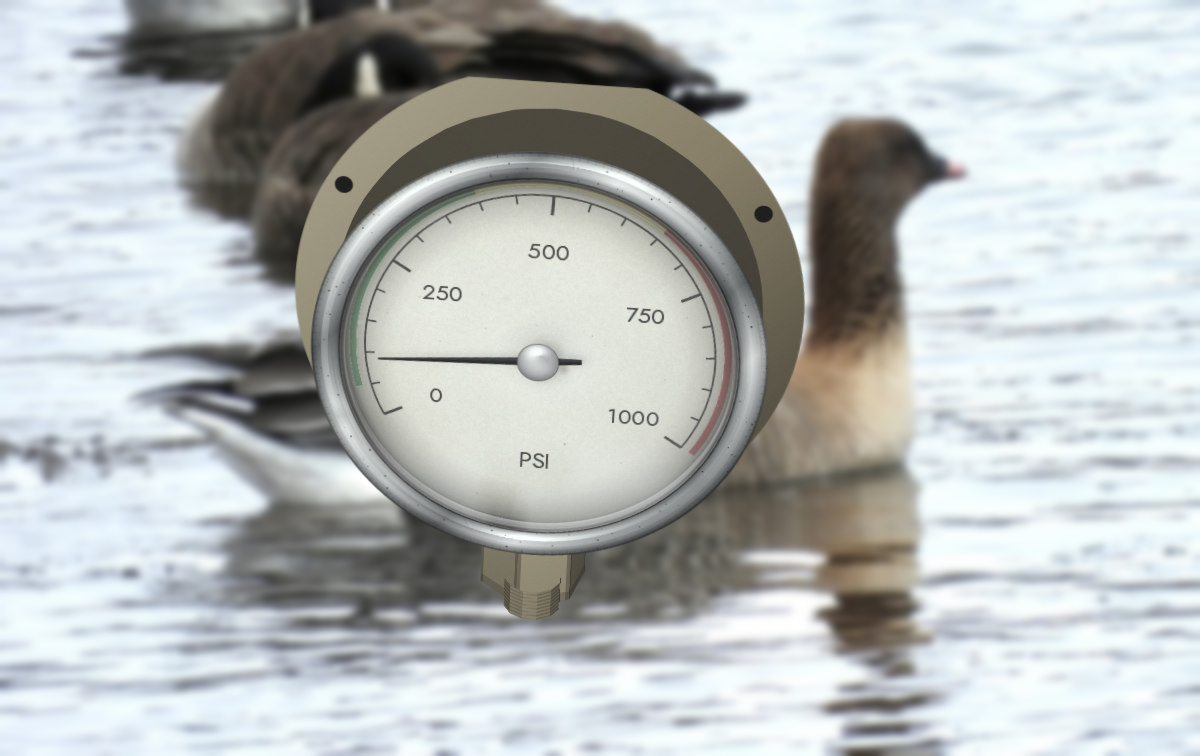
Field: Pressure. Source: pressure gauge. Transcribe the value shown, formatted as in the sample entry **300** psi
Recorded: **100** psi
